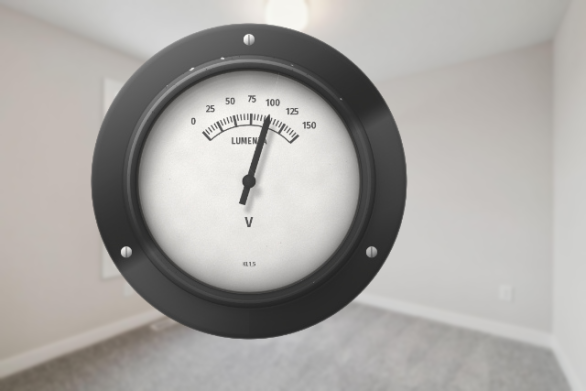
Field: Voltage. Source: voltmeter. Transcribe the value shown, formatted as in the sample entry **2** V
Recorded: **100** V
